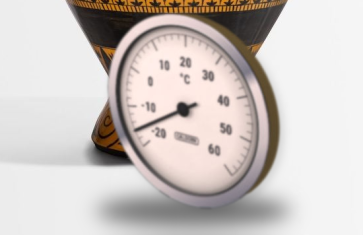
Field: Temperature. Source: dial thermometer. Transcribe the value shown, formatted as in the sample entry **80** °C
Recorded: **-16** °C
